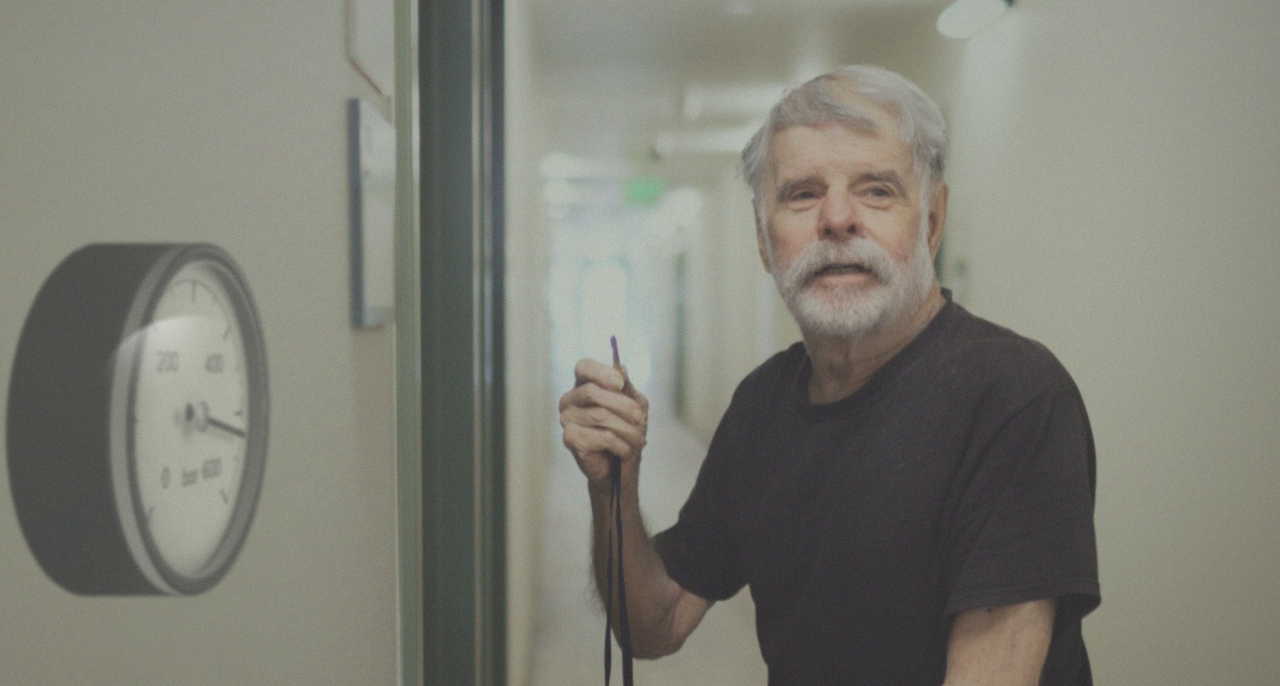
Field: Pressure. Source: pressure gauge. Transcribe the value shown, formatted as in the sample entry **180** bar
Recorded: **525** bar
